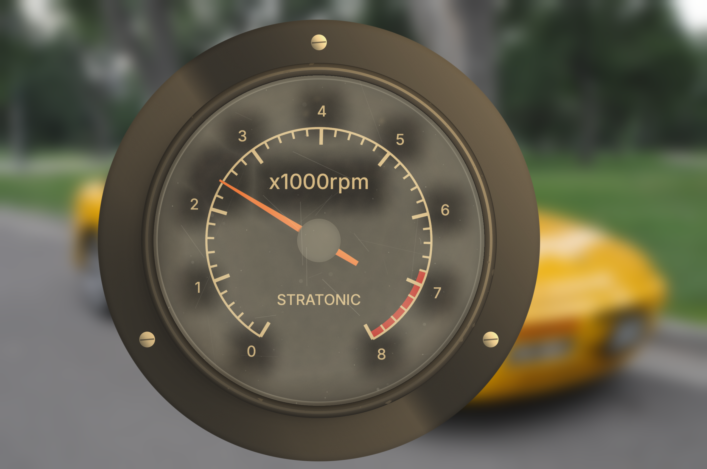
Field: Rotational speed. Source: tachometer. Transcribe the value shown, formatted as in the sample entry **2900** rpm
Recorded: **2400** rpm
